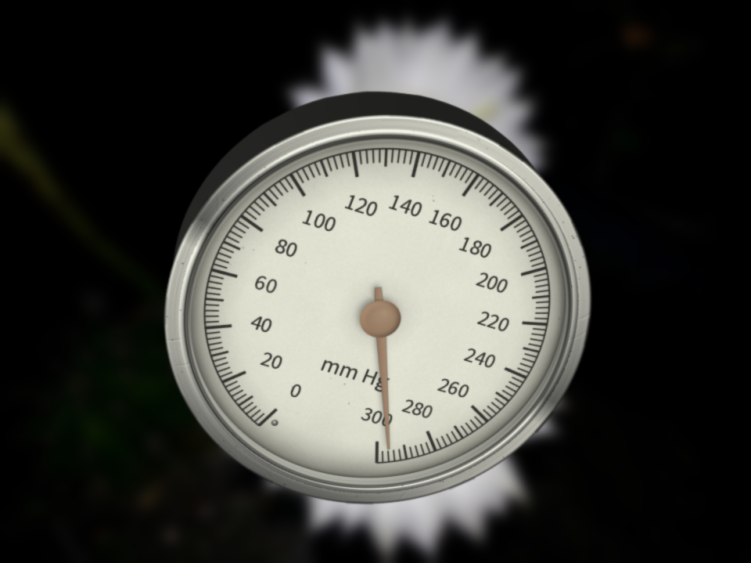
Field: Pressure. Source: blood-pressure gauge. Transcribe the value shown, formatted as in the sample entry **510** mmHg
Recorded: **296** mmHg
